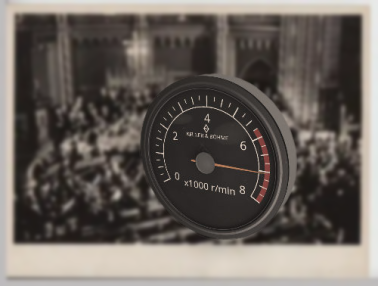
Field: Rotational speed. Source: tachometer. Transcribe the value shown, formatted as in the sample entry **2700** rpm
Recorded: **7000** rpm
